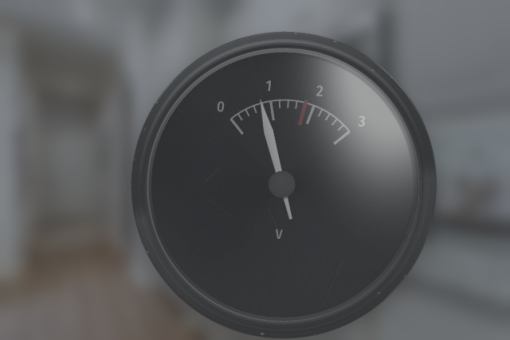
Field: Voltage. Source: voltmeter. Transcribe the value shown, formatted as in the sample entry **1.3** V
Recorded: **0.8** V
